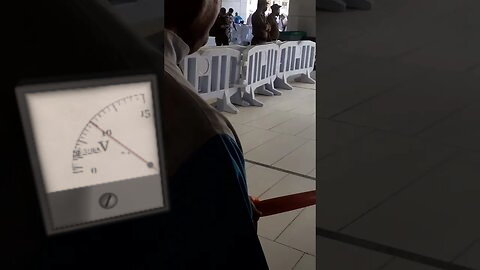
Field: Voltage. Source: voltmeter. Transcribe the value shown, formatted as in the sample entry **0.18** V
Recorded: **10** V
